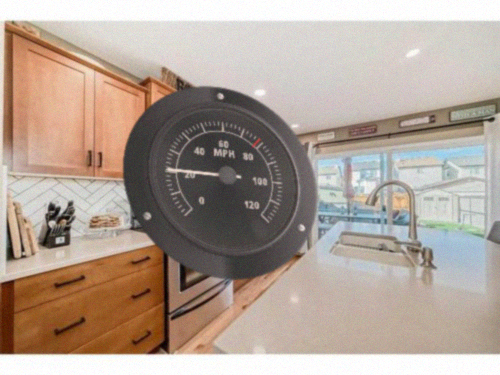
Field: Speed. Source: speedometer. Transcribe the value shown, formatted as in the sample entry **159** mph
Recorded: **20** mph
